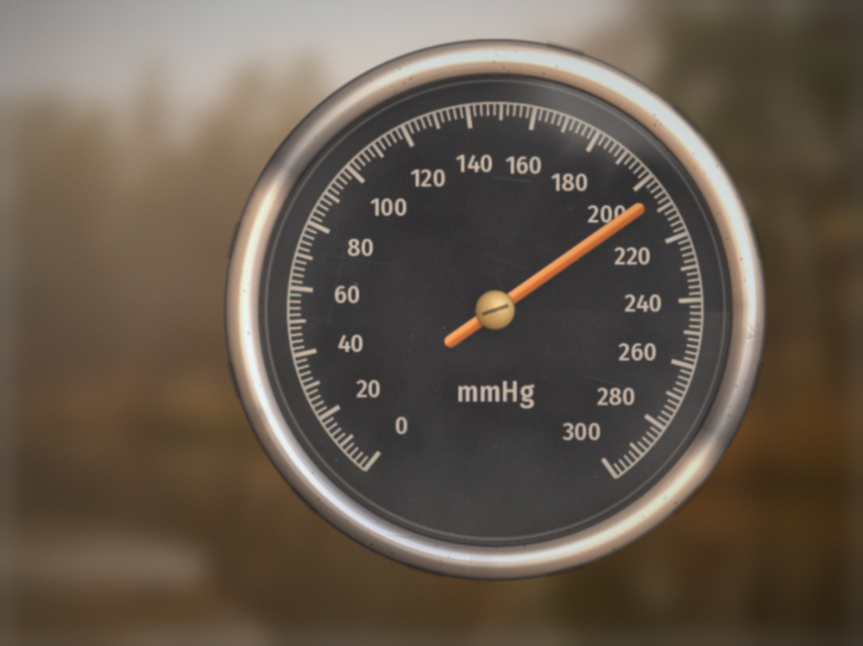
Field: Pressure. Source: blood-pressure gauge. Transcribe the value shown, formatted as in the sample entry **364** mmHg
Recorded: **206** mmHg
